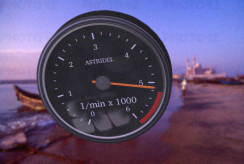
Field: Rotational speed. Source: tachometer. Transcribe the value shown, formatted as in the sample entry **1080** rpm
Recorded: **5100** rpm
